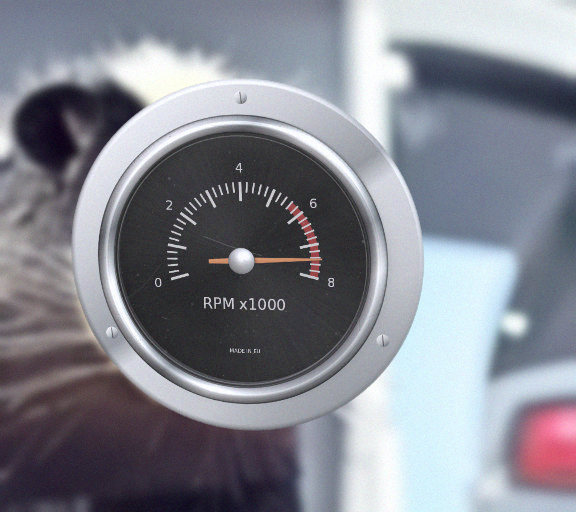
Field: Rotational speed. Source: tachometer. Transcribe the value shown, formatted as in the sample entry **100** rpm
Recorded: **7400** rpm
